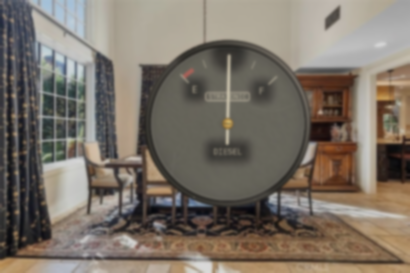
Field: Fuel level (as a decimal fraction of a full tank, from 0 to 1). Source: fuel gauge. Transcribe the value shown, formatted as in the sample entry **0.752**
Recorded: **0.5**
